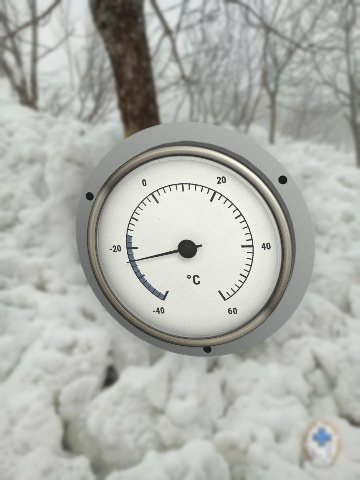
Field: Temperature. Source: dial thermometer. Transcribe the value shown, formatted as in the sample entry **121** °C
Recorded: **-24** °C
